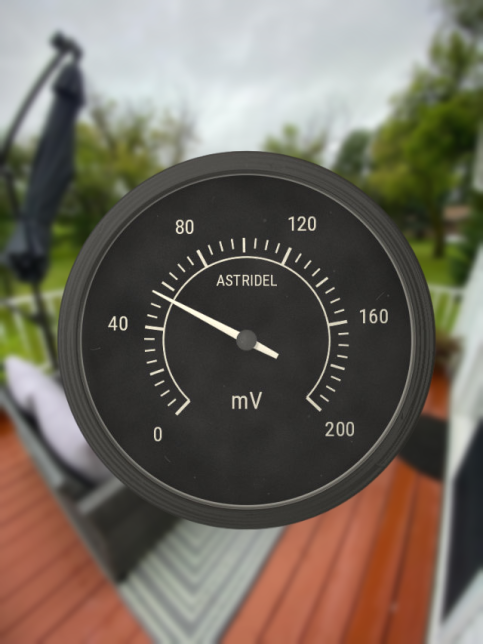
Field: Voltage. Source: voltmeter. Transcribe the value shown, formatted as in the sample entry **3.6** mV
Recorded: **55** mV
